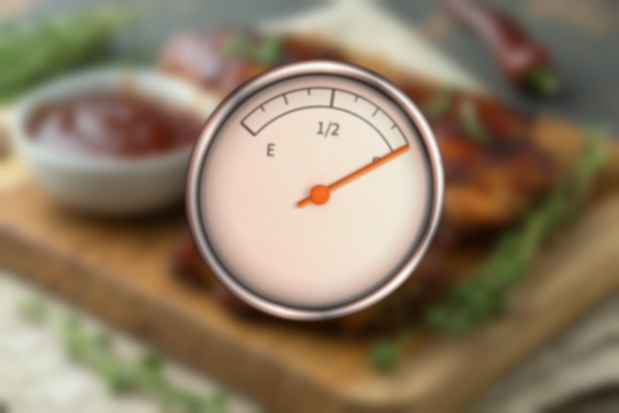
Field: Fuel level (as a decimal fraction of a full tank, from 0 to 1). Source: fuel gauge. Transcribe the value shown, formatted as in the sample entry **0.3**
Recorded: **1**
